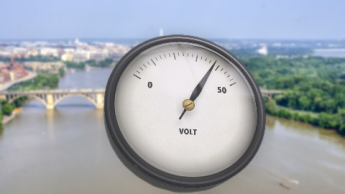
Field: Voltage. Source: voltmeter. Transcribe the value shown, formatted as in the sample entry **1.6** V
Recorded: **38** V
